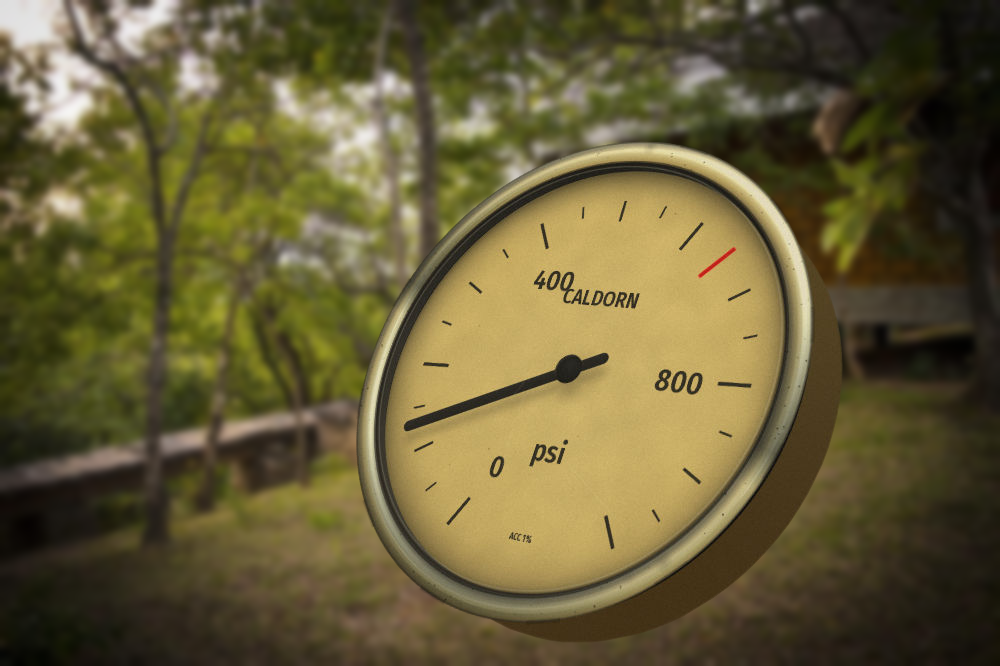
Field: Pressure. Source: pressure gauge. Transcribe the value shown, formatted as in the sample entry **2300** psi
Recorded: **125** psi
